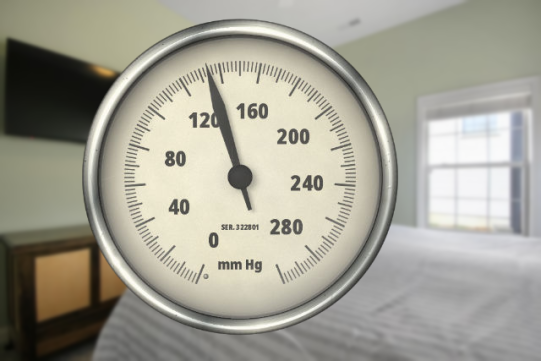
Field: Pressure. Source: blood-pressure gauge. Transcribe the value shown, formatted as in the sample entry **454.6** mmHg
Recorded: **134** mmHg
